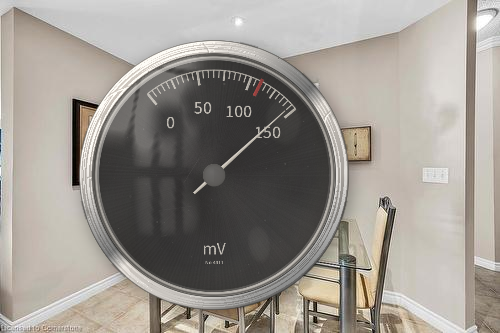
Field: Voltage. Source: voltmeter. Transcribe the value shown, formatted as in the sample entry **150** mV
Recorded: **145** mV
